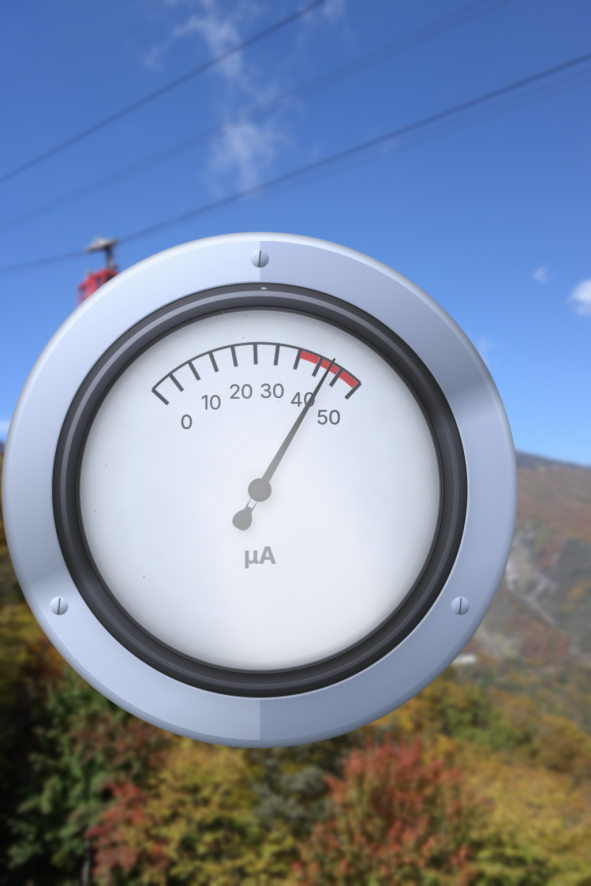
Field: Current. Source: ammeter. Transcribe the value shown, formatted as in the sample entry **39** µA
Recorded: **42.5** µA
